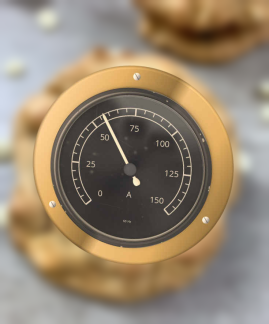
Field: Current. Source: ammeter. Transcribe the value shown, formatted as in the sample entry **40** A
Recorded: **57.5** A
